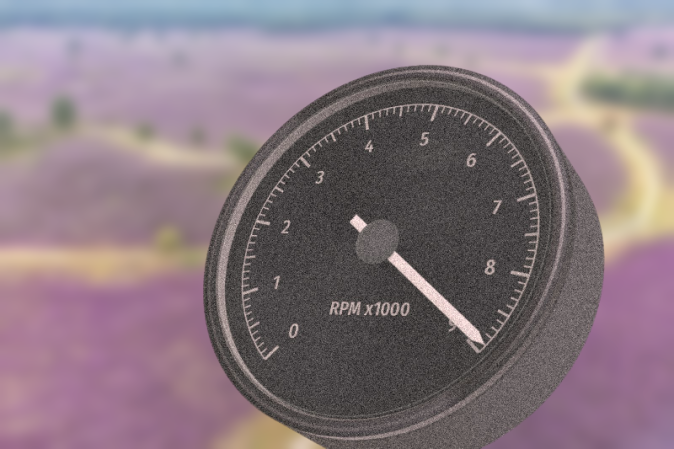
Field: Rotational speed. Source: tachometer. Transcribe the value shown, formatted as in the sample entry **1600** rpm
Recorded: **8900** rpm
